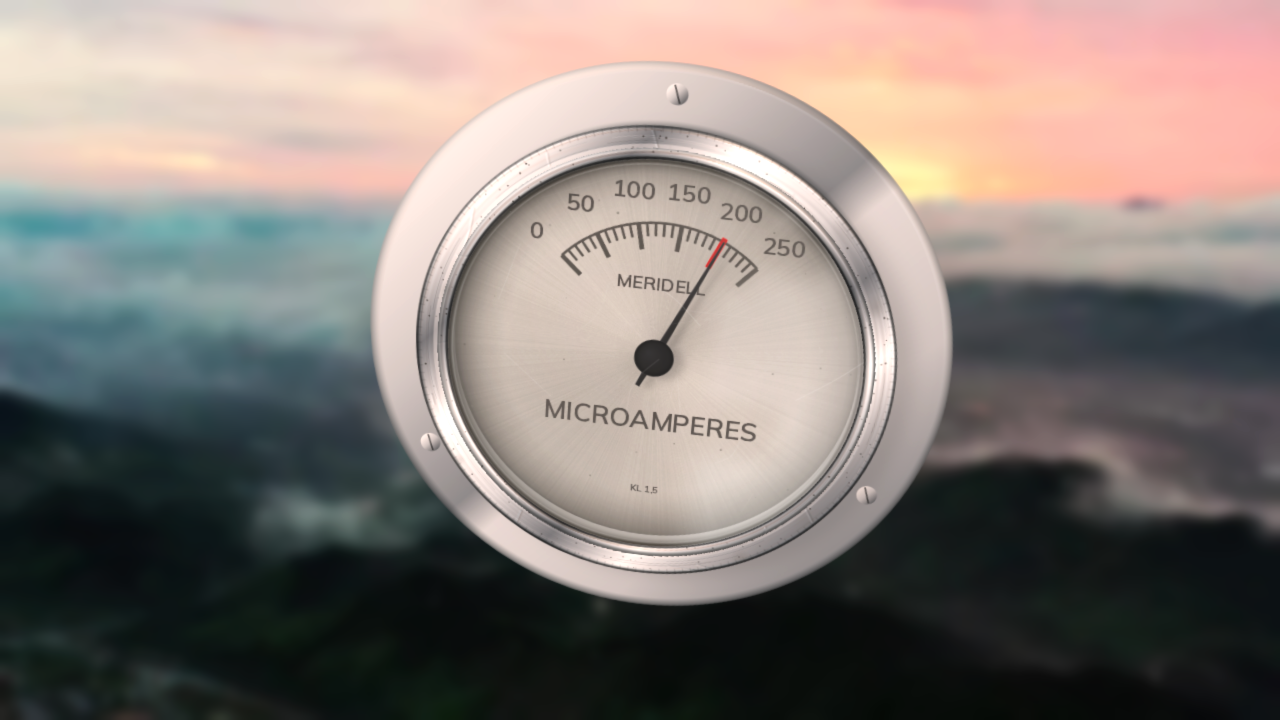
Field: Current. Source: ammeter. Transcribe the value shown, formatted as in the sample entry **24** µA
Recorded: **200** µA
